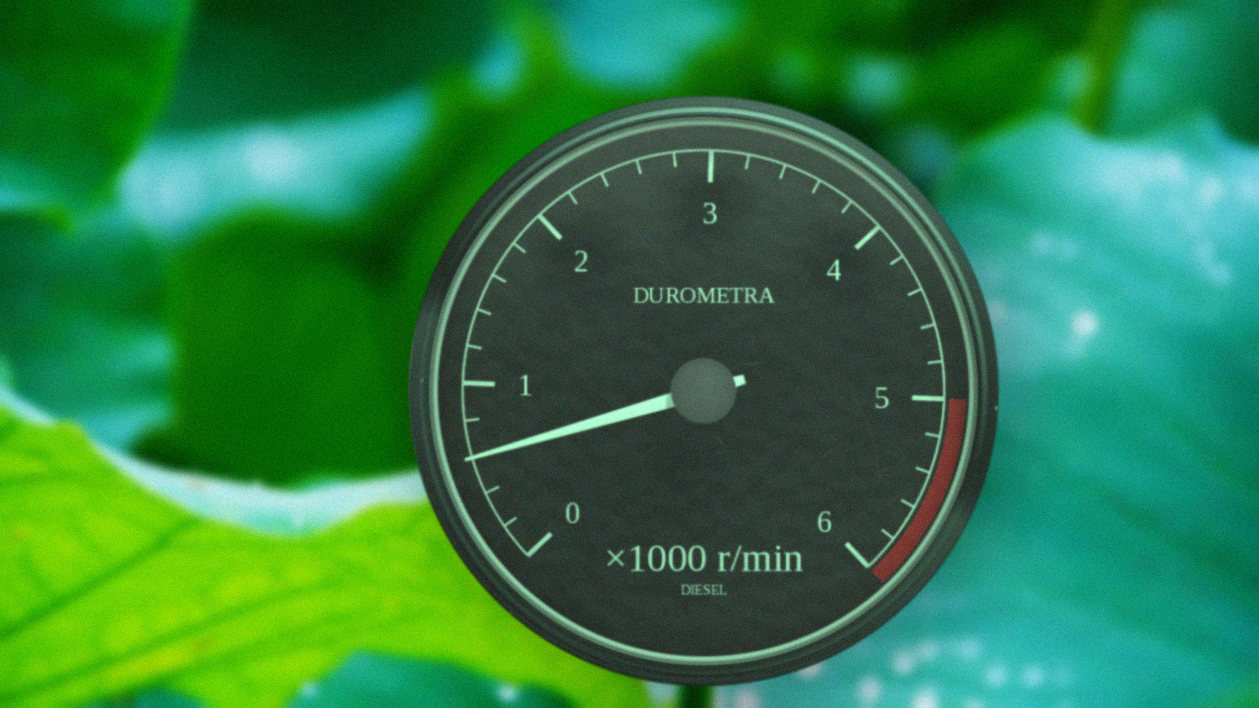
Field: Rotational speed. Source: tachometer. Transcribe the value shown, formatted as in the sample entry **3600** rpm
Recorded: **600** rpm
